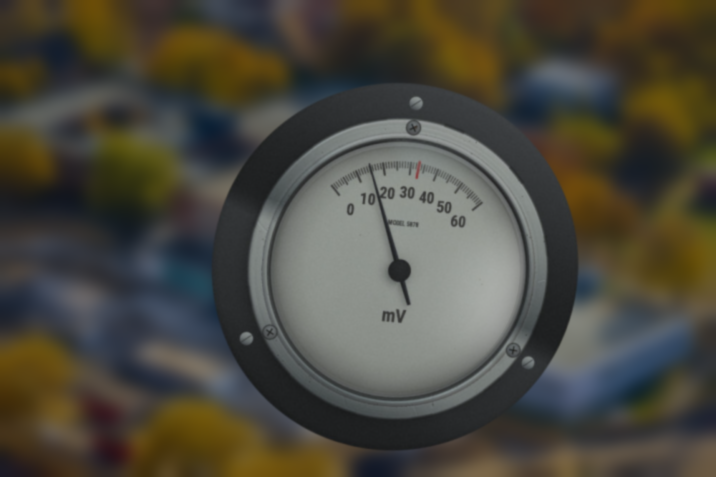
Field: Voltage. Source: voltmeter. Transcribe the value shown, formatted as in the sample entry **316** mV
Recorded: **15** mV
